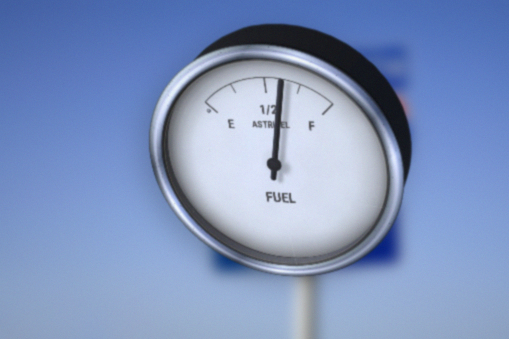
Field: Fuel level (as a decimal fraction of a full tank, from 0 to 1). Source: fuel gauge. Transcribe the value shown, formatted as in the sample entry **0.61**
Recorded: **0.625**
